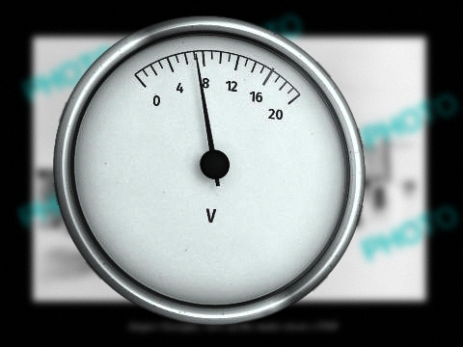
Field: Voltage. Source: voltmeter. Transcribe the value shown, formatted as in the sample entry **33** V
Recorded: **7** V
